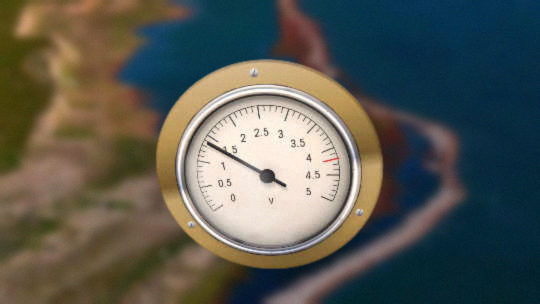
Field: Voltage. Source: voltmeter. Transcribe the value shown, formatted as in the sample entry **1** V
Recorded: **1.4** V
